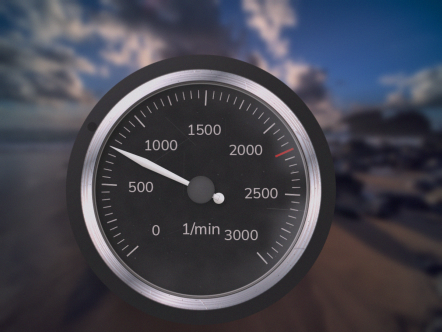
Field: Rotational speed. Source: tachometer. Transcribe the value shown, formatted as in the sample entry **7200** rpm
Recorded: **750** rpm
